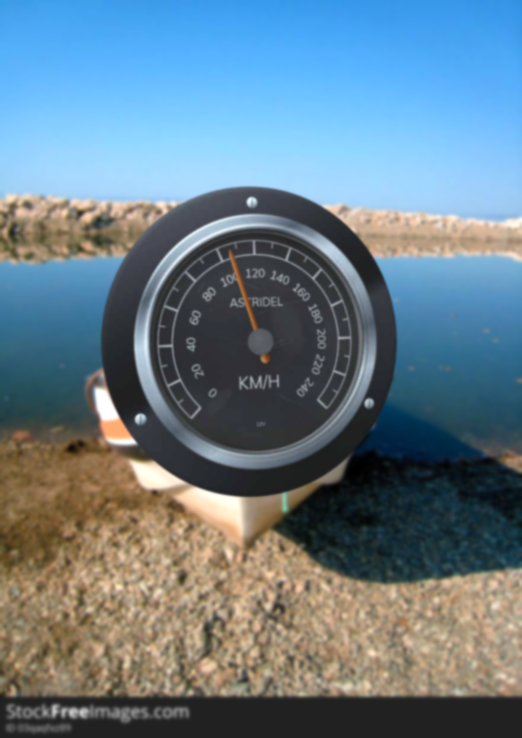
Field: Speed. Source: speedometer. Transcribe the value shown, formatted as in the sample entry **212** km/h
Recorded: **105** km/h
